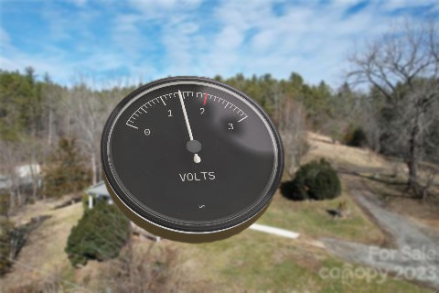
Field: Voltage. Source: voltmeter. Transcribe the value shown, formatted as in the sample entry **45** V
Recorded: **1.4** V
